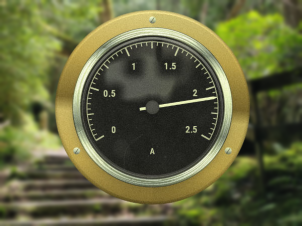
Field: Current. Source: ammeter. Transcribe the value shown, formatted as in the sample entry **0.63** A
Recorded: **2.1** A
